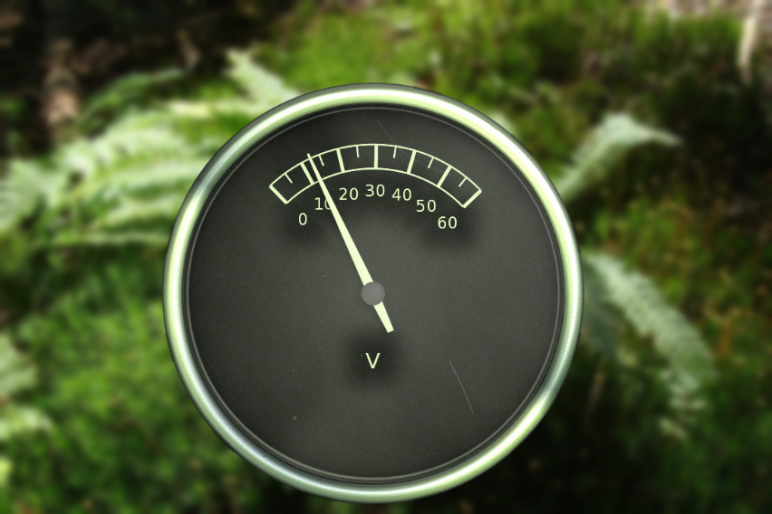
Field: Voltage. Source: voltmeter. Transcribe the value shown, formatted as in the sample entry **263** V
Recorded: **12.5** V
